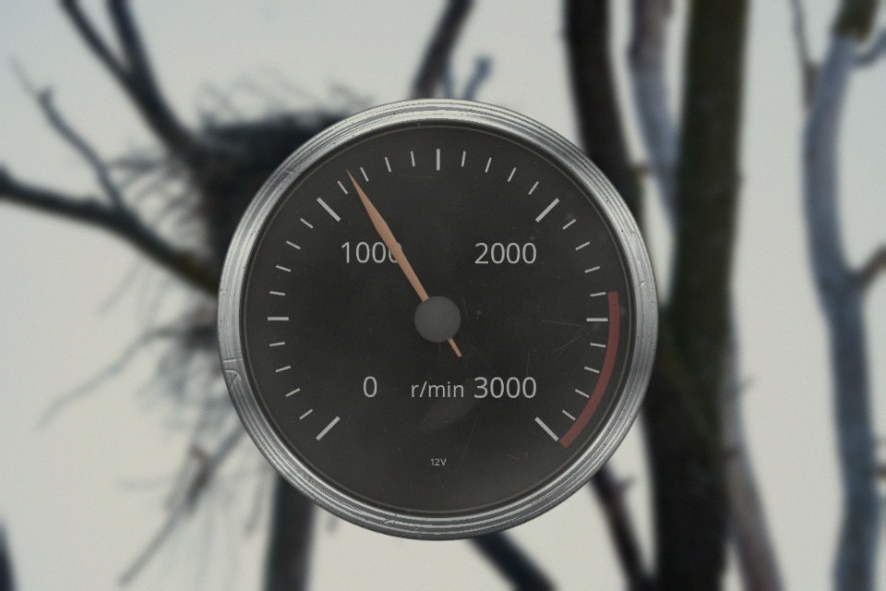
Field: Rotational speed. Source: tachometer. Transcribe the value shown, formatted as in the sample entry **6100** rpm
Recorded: **1150** rpm
